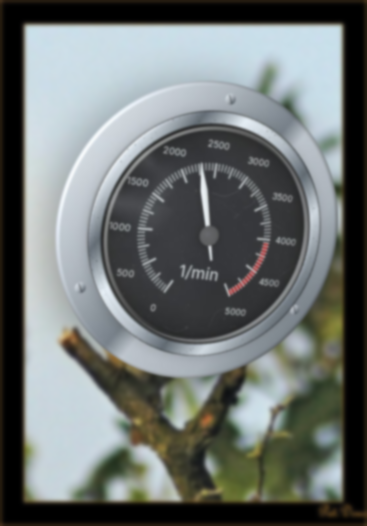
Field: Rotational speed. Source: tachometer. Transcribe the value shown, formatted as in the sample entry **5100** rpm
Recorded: **2250** rpm
